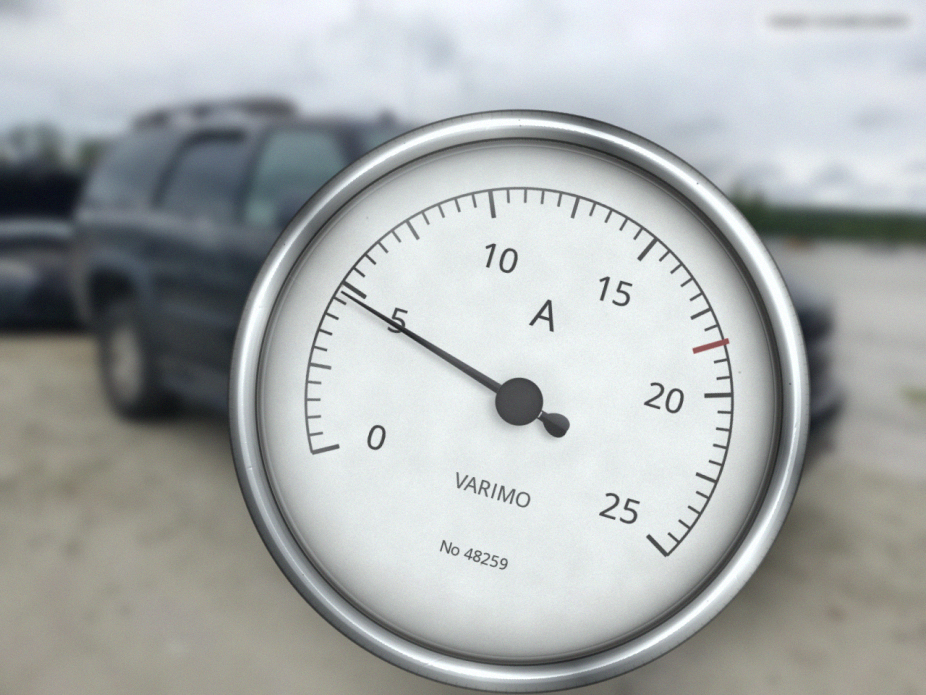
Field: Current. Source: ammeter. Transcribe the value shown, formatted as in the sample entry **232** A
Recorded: **4.75** A
